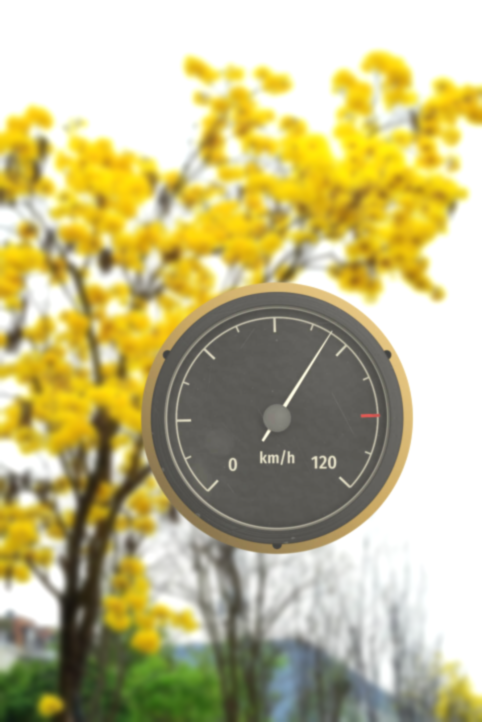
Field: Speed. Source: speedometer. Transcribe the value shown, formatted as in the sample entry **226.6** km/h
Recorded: **75** km/h
